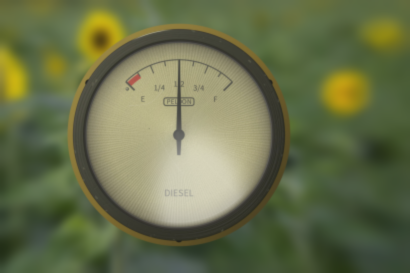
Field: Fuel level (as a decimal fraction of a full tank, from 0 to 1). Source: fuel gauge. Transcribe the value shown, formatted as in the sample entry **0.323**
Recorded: **0.5**
